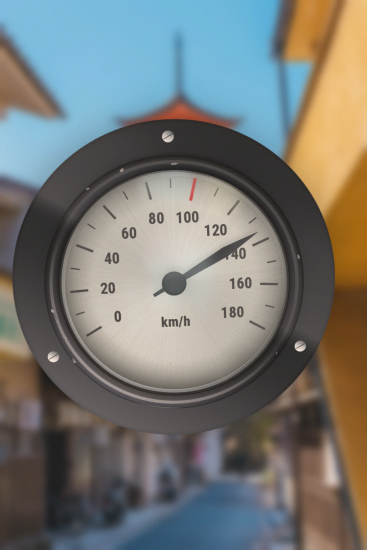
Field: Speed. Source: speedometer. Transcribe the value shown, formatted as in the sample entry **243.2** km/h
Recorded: **135** km/h
